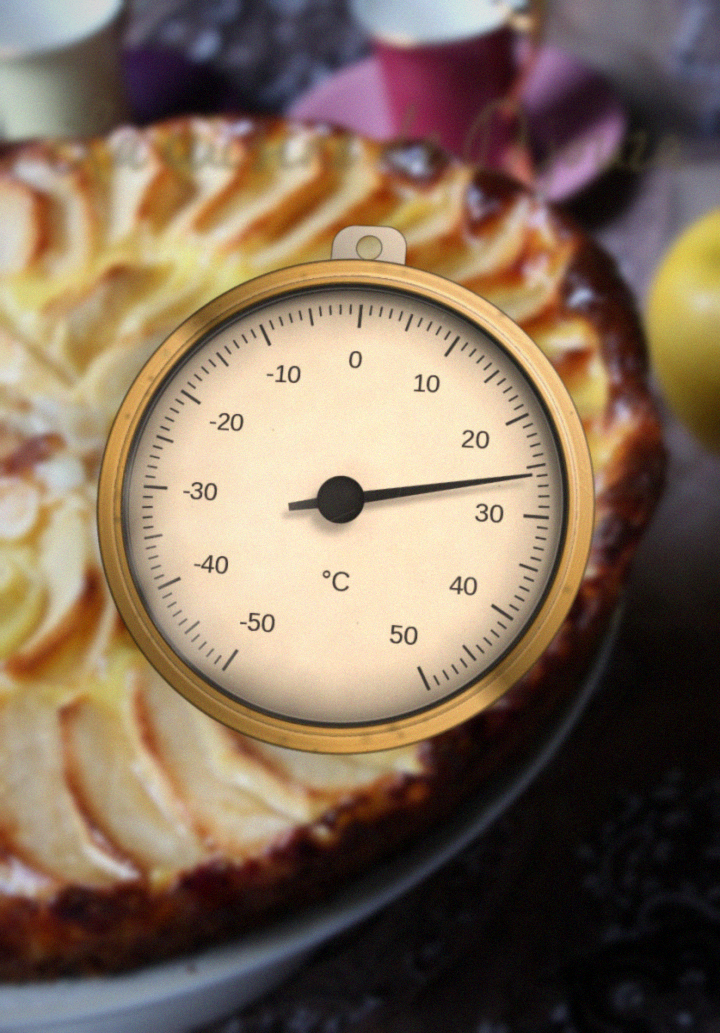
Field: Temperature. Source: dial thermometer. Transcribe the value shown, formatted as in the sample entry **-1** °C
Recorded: **26** °C
